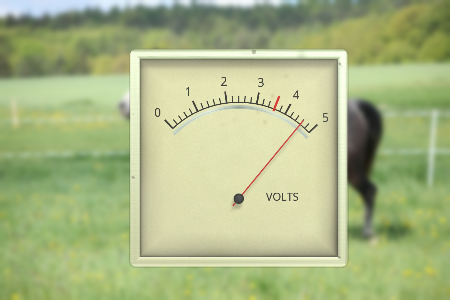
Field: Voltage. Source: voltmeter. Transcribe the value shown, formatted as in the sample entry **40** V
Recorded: **4.6** V
